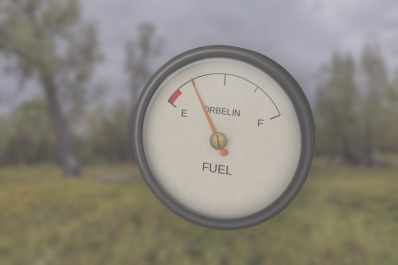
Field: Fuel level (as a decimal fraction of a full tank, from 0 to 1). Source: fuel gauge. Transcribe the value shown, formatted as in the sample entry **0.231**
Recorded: **0.25**
